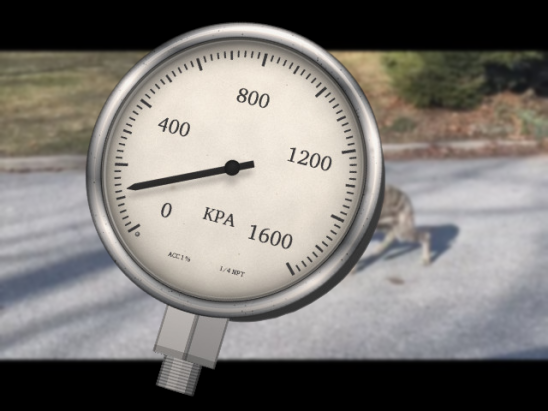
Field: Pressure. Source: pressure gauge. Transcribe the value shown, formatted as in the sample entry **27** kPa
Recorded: **120** kPa
